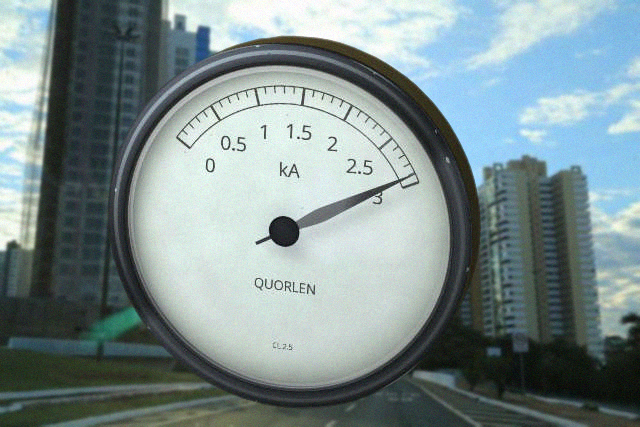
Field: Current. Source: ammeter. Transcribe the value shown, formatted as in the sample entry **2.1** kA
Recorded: **2.9** kA
